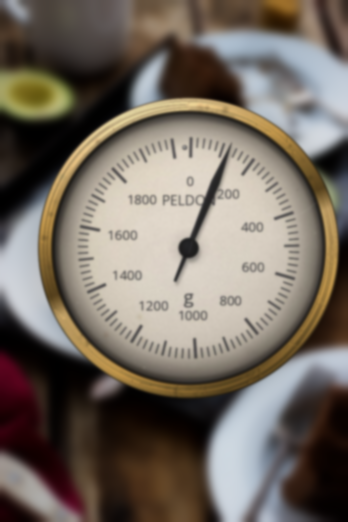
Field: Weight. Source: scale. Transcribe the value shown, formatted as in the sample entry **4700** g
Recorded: **120** g
